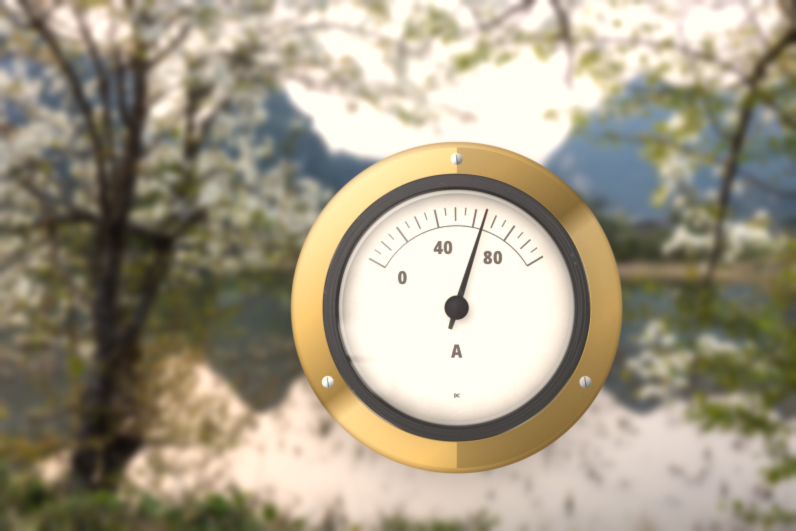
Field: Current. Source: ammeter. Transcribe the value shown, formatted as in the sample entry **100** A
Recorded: **65** A
